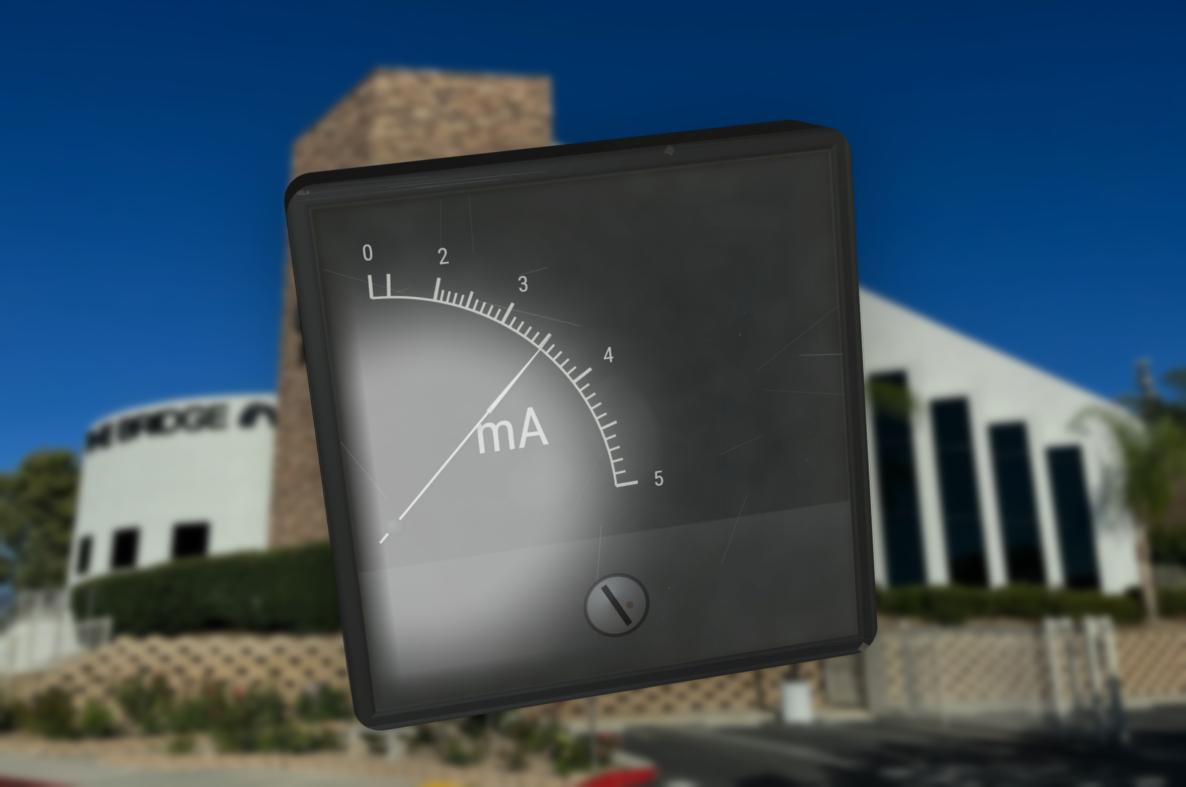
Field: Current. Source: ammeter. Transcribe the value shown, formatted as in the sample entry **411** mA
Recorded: **3.5** mA
